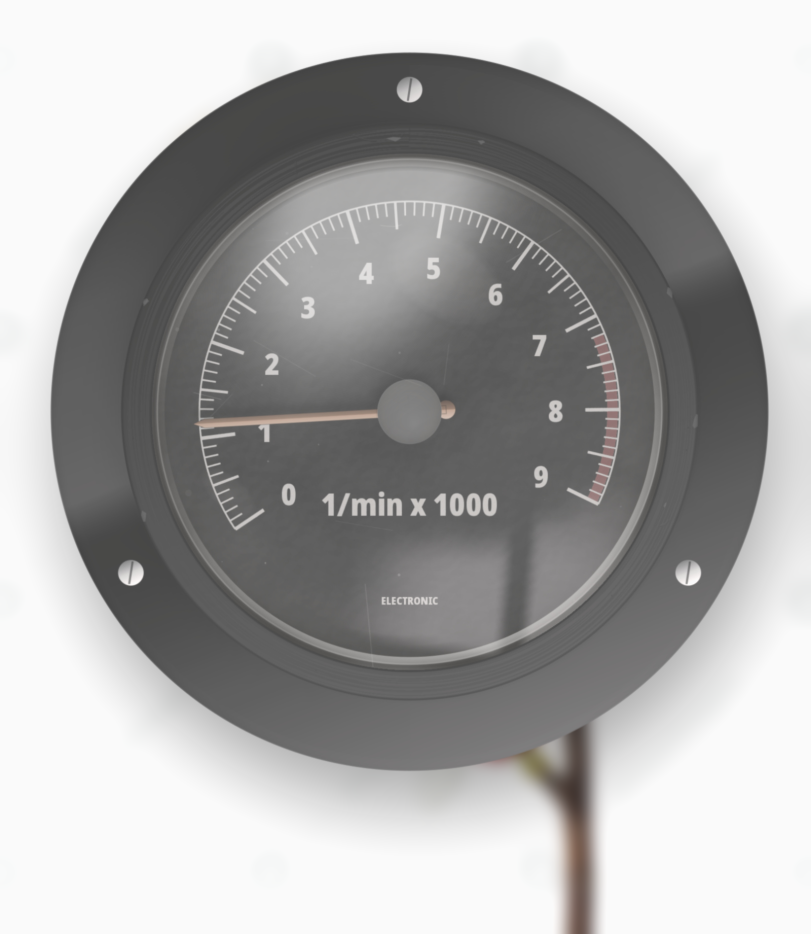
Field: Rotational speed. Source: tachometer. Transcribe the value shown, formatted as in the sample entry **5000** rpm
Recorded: **1150** rpm
